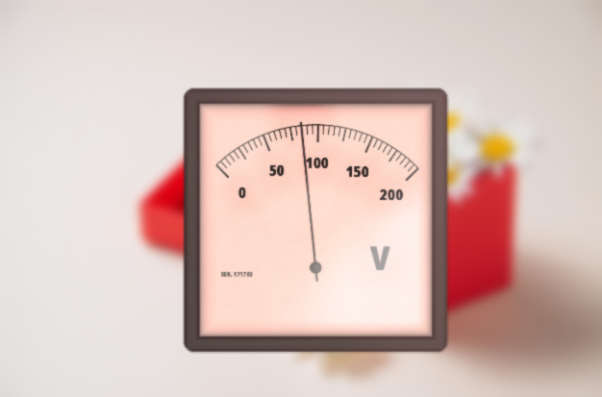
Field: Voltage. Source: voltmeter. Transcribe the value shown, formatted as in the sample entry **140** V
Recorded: **85** V
